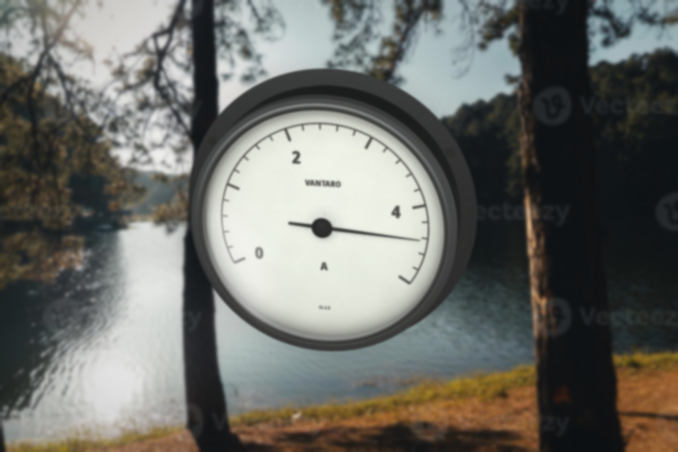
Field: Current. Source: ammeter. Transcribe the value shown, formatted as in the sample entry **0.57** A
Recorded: **4.4** A
